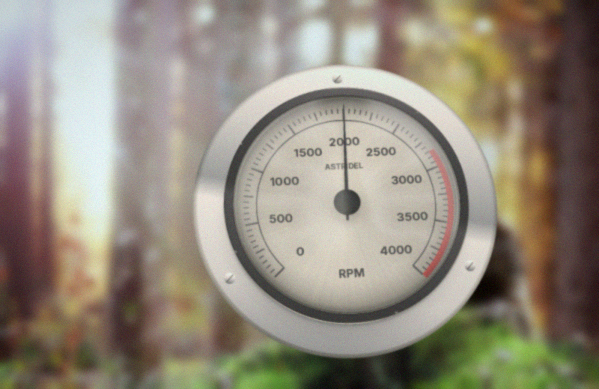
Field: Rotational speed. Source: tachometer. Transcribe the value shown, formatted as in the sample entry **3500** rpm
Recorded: **2000** rpm
